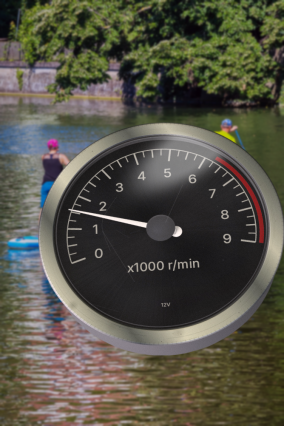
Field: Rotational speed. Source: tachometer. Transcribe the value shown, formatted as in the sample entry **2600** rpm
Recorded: **1500** rpm
